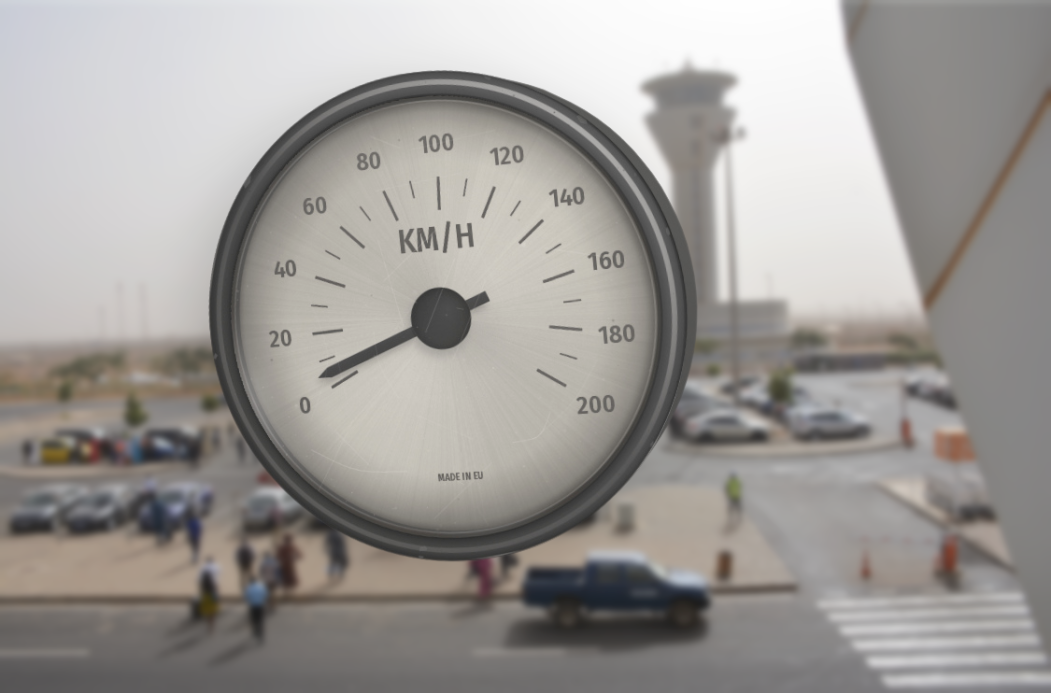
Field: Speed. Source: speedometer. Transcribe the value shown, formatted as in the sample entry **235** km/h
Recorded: **5** km/h
